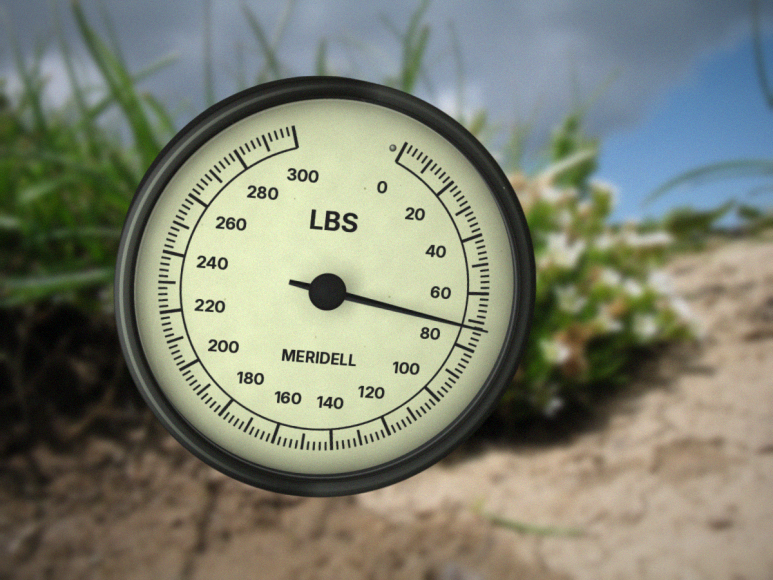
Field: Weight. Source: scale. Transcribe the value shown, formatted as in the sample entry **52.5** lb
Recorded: **72** lb
